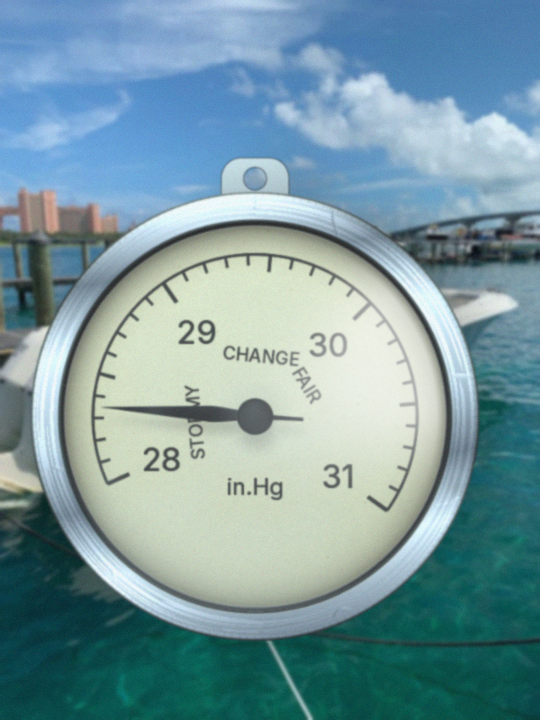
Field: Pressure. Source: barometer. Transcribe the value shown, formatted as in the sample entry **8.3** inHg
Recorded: **28.35** inHg
